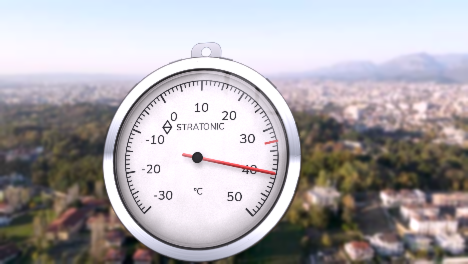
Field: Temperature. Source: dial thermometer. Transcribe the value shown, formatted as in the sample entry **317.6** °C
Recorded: **40** °C
